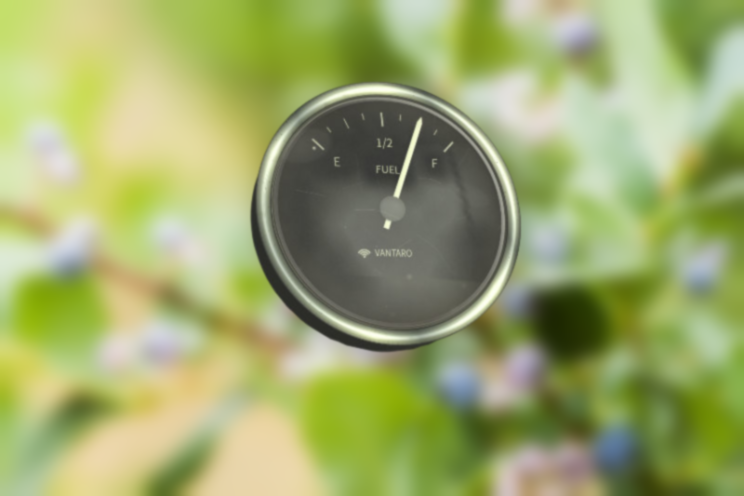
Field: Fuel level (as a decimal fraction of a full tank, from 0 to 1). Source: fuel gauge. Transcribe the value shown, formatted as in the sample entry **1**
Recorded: **0.75**
